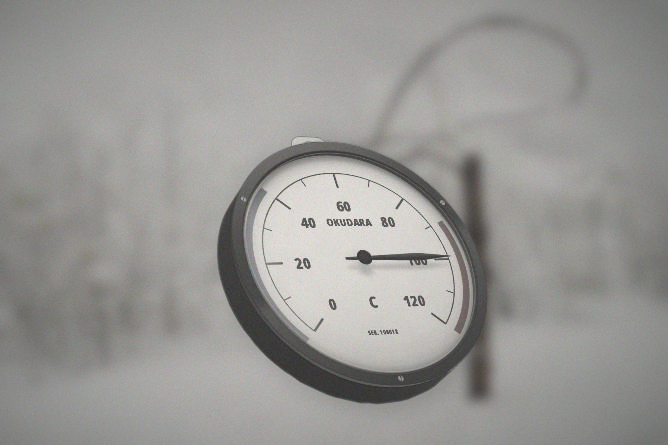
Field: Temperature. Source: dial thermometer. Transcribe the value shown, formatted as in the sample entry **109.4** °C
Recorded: **100** °C
